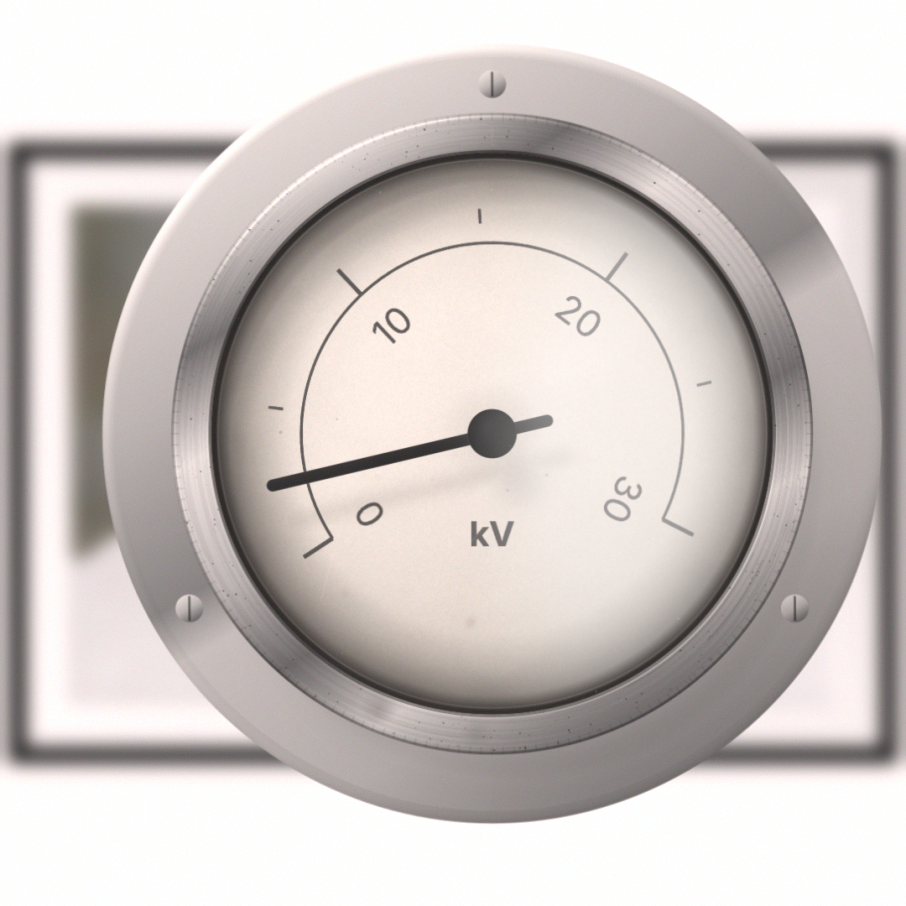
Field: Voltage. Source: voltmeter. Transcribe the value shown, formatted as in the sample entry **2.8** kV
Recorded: **2.5** kV
